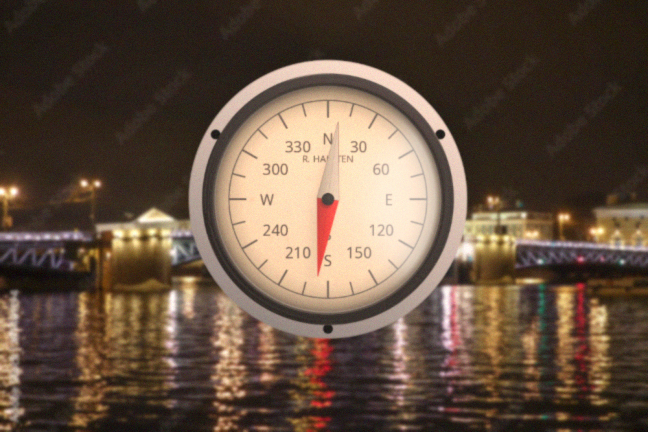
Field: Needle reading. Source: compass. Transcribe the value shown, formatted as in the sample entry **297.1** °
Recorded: **187.5** °
